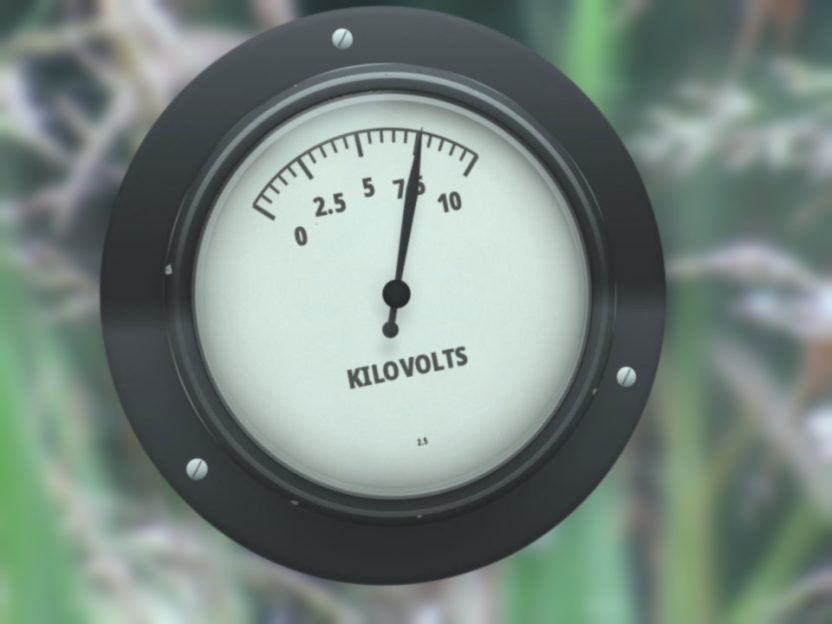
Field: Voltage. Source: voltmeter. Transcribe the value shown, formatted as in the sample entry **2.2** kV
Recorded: **7.5** kV
